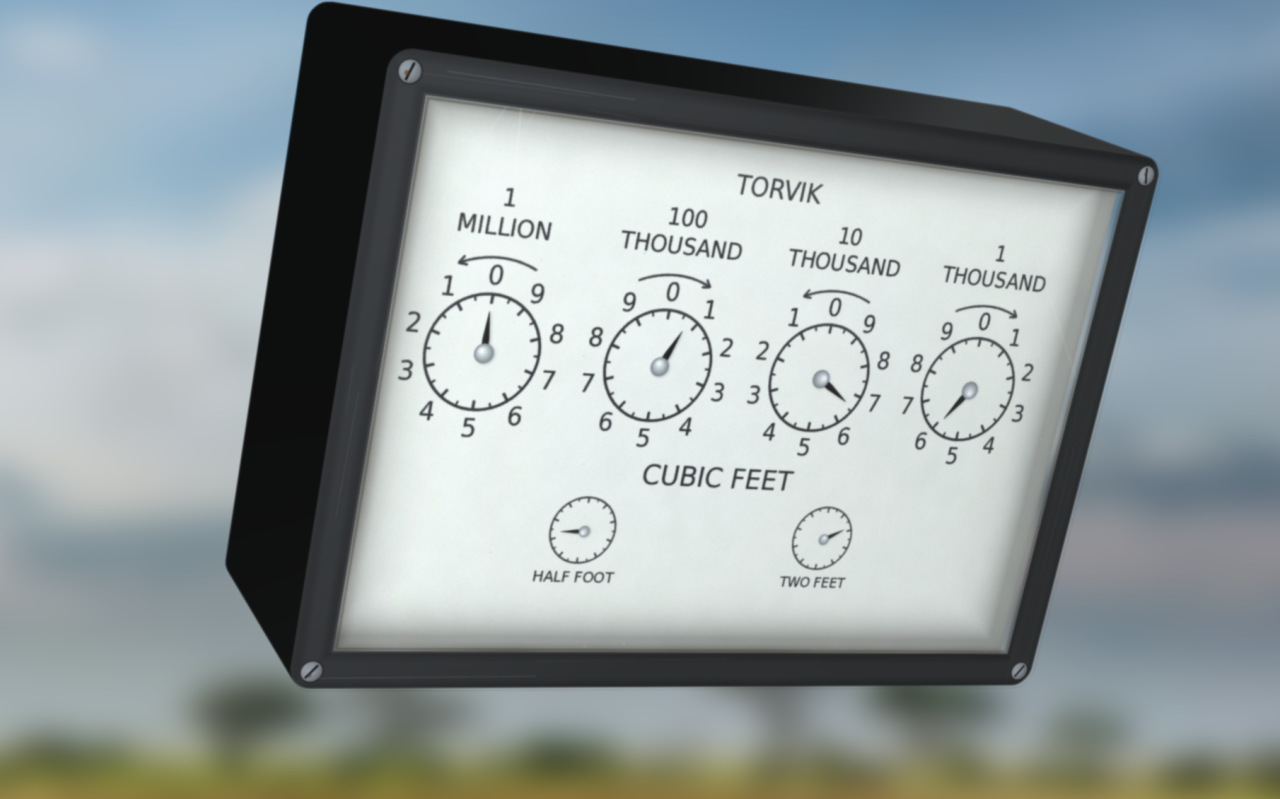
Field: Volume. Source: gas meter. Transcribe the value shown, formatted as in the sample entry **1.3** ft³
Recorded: **6600** ft³
